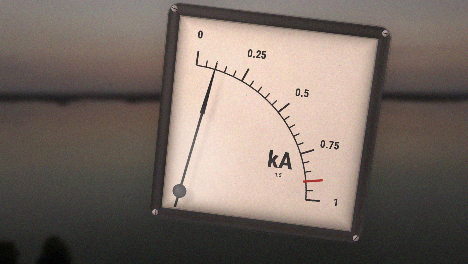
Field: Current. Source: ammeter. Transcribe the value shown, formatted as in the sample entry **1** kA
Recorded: **0.1** kA
